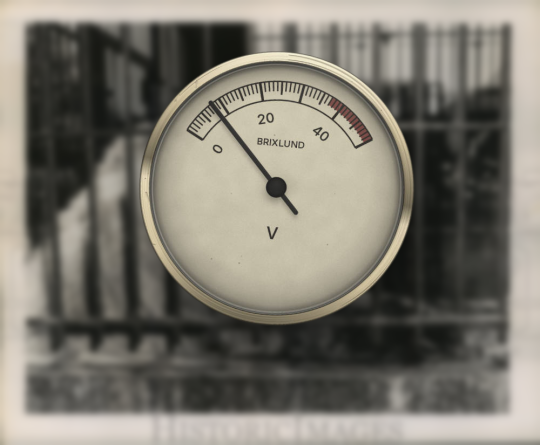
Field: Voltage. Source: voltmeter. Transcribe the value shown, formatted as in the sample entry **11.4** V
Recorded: **8** V
